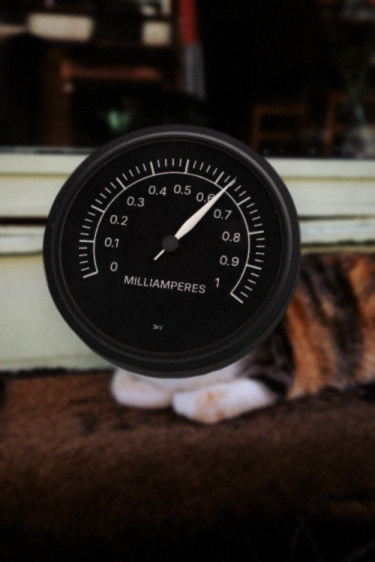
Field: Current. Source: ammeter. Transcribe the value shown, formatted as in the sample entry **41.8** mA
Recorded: **0.64** mA
